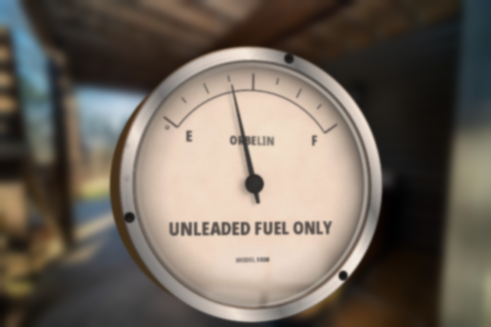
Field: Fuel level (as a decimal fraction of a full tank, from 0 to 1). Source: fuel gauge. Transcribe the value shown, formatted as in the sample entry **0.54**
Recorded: **0.375**
